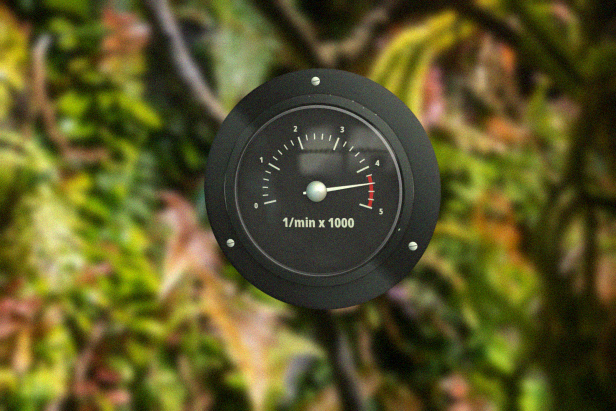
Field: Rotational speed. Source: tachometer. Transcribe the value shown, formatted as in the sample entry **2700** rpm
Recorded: **4400** rpm
